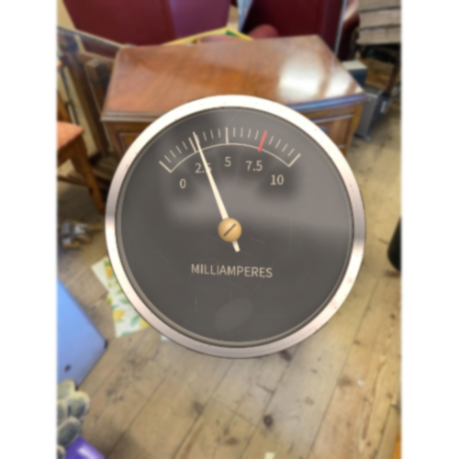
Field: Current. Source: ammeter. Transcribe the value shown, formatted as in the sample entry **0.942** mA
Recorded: **3** mA
